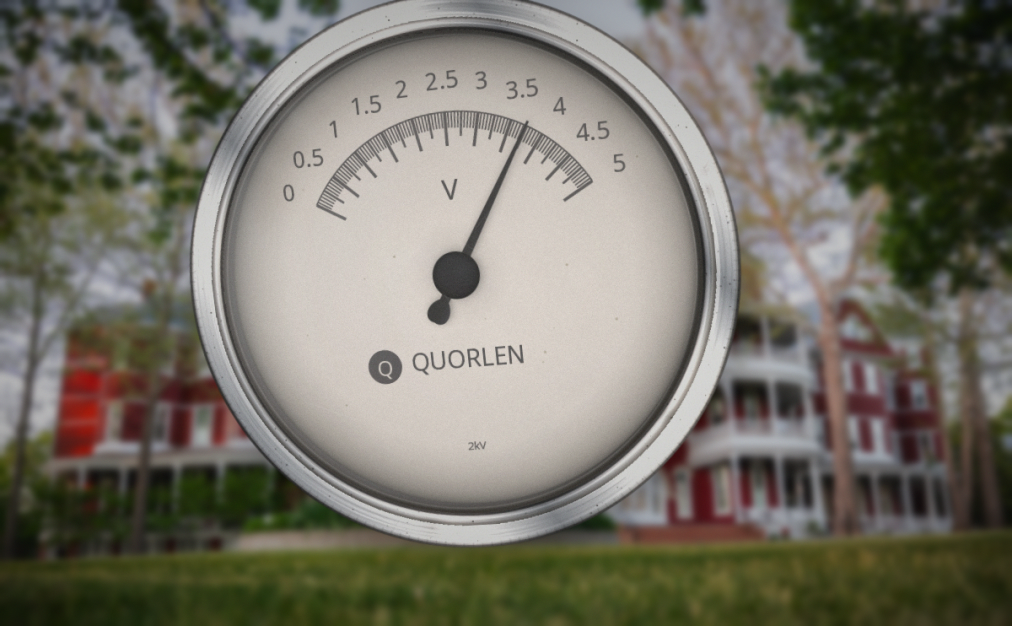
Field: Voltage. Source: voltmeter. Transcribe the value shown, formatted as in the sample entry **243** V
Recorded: **3.75** V
